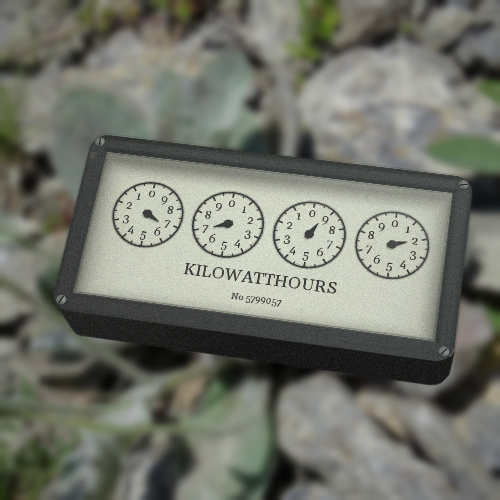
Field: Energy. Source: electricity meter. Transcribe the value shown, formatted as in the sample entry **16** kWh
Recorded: **6692** kWh
